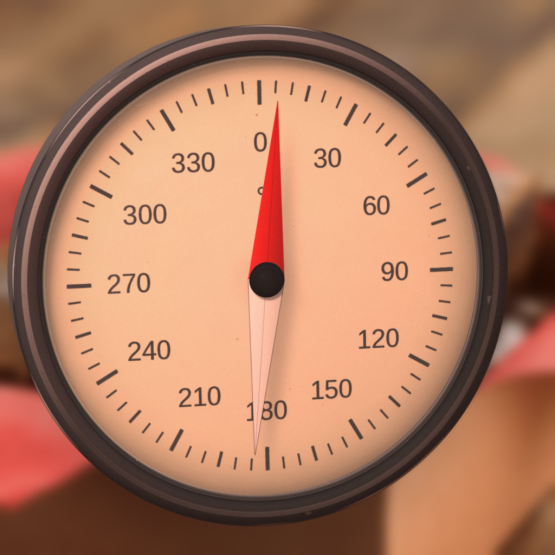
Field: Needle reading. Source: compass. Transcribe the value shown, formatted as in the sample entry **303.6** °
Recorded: **5** °
